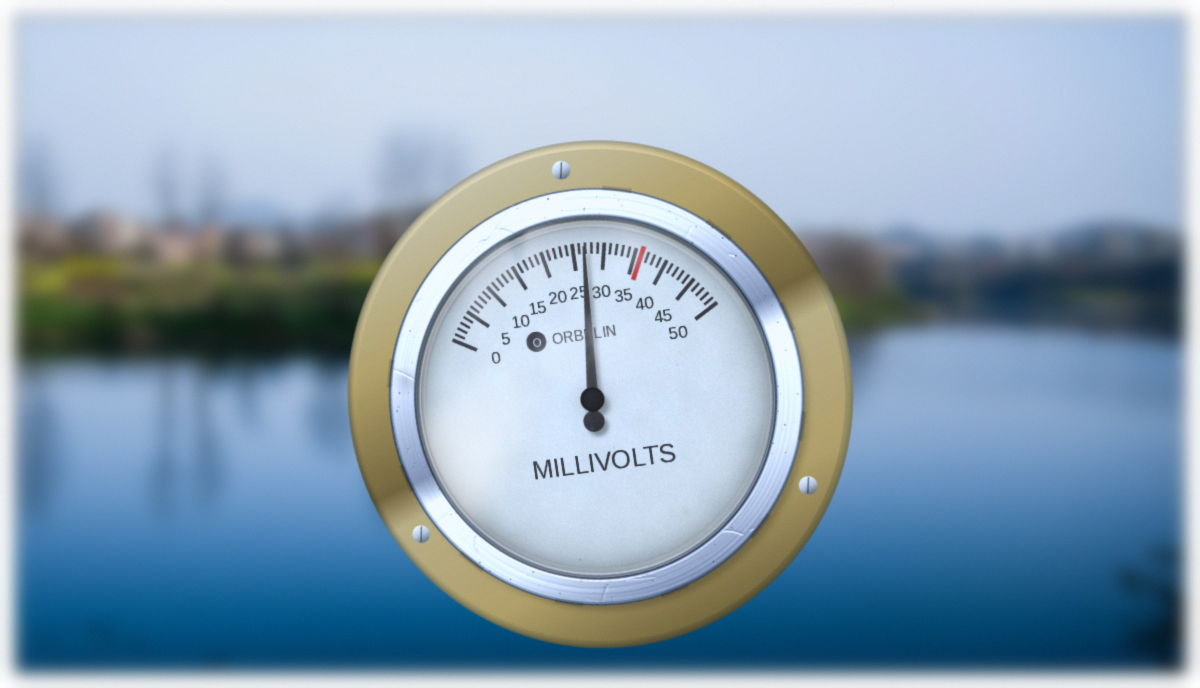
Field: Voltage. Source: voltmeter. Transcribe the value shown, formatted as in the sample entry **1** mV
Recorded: **27** mV
